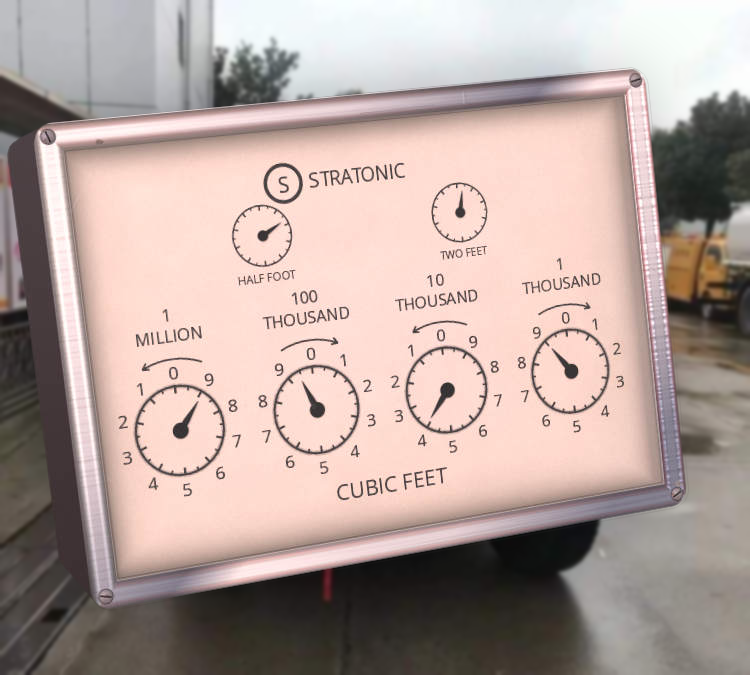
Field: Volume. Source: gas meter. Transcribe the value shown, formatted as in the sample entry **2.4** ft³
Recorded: **893900** ft³
